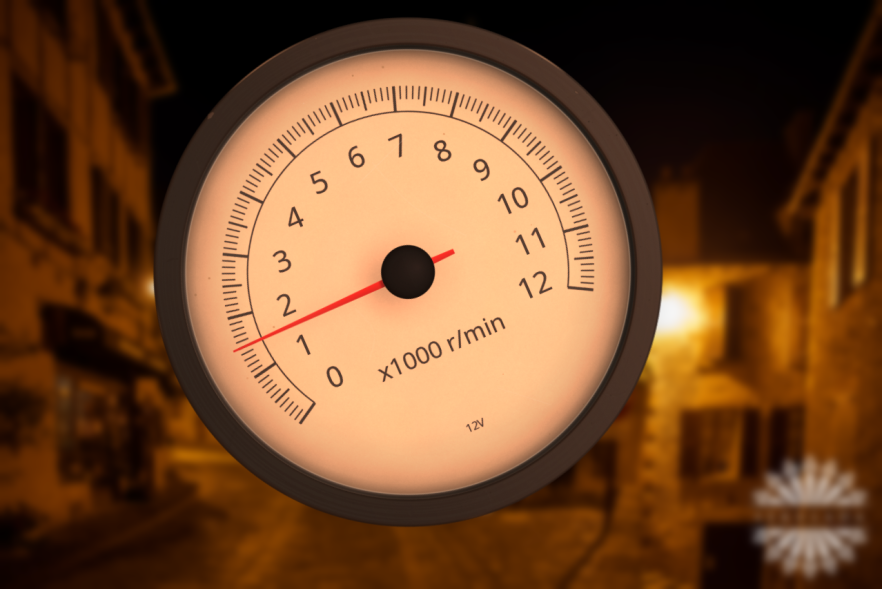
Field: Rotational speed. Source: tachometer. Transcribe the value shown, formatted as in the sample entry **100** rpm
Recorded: **1500** rpm
